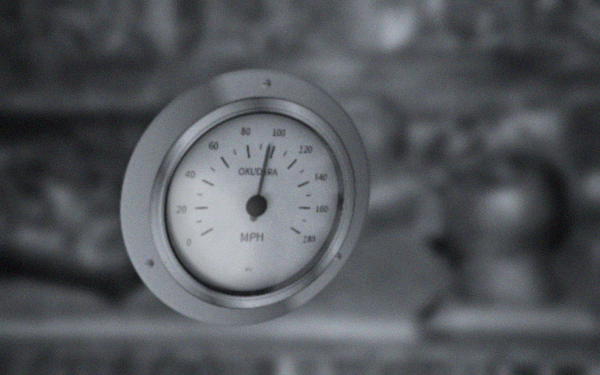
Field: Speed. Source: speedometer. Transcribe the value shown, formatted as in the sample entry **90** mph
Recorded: **95** mph
